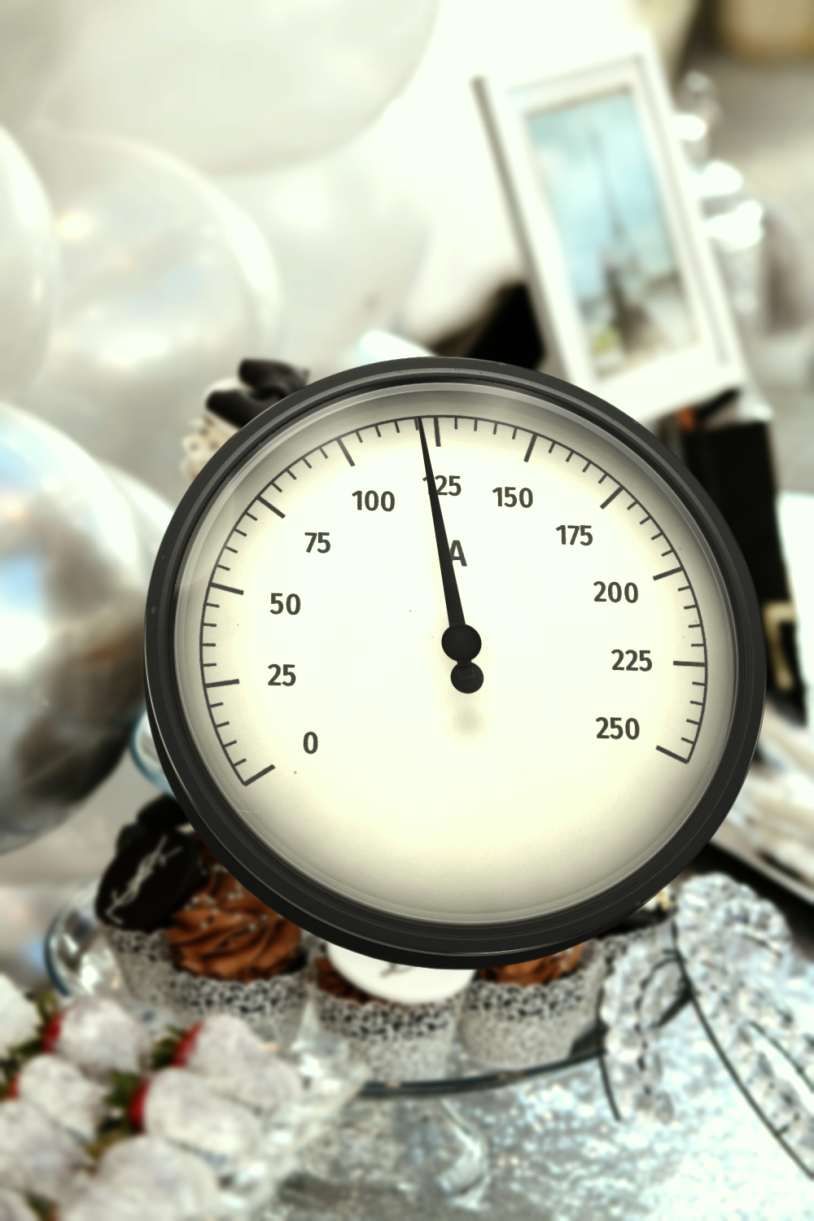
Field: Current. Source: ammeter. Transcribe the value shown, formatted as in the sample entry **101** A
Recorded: **120** A
